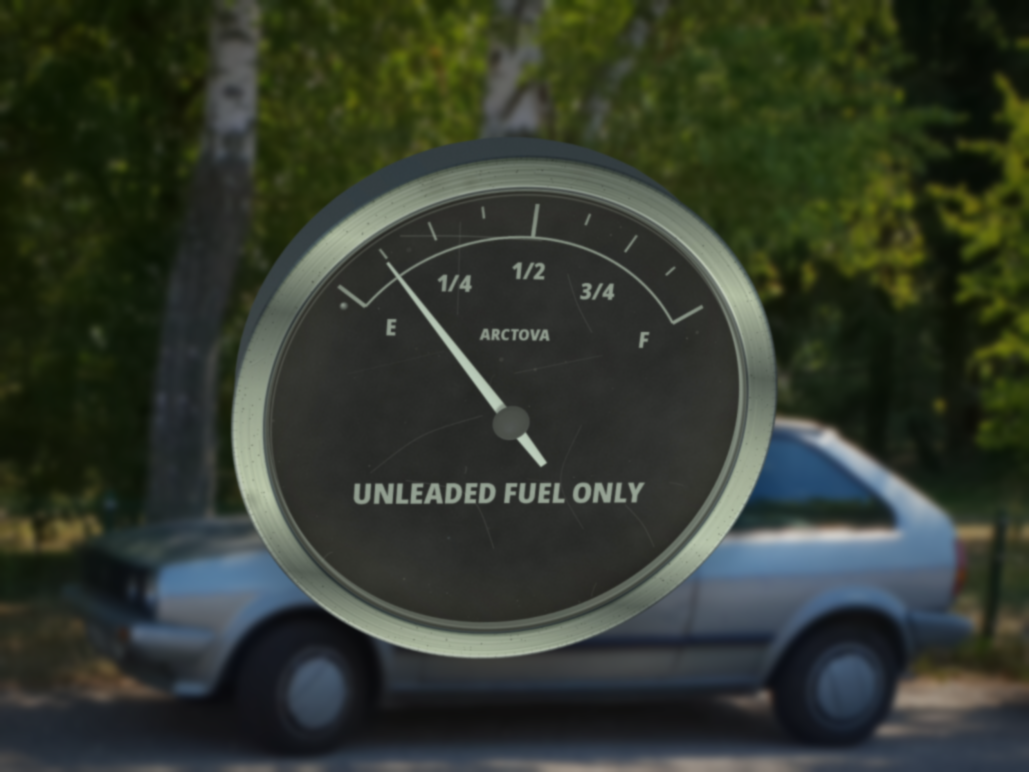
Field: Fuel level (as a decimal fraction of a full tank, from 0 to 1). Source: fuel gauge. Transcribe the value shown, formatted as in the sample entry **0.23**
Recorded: **0.125**
